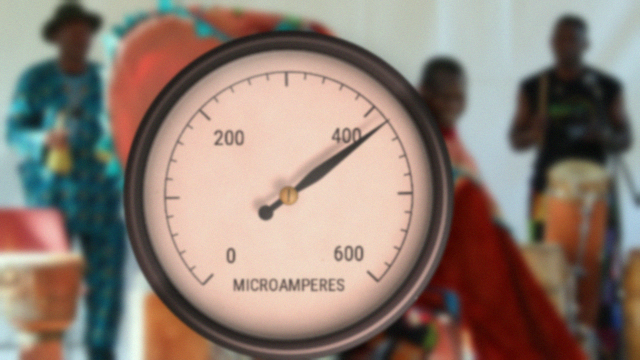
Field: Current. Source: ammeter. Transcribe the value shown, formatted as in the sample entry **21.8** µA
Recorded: **420** µA
